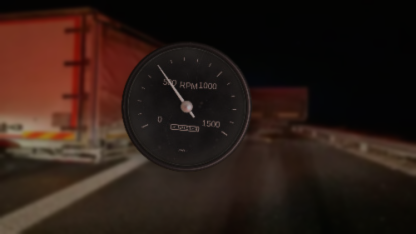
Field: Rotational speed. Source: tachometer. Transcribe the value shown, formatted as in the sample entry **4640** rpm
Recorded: **500** rpm
